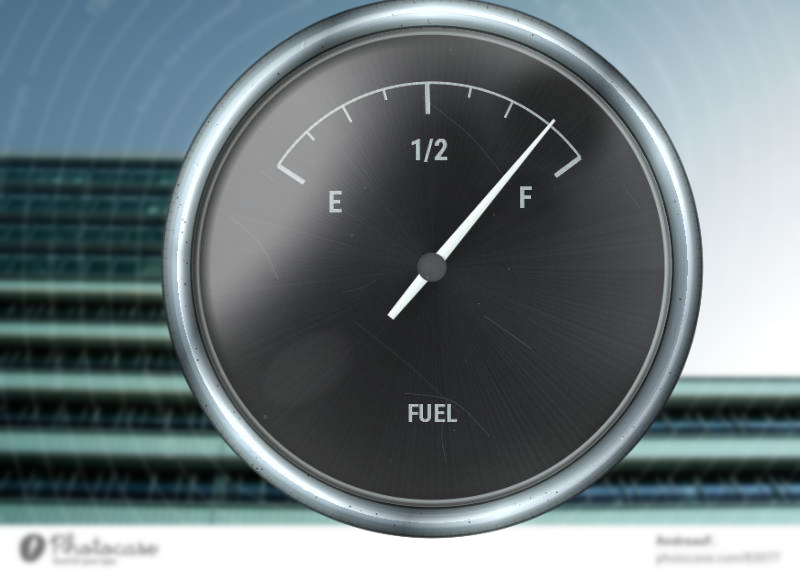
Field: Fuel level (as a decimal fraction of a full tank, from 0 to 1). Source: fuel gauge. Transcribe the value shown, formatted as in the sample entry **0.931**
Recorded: **0.875**
